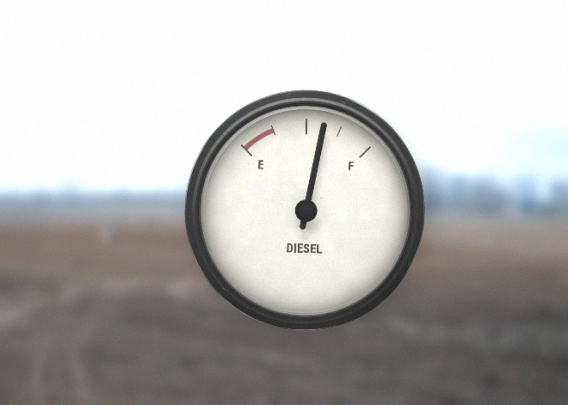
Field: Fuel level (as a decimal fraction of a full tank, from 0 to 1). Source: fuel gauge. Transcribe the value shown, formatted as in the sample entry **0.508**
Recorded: **0.625**
